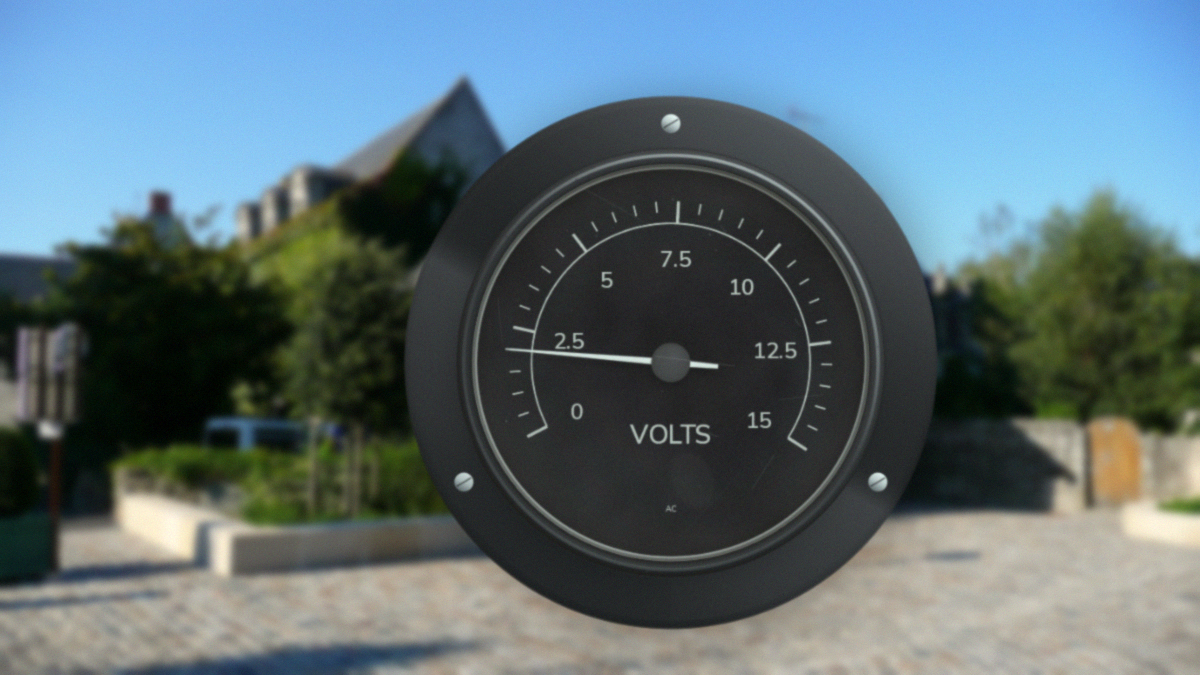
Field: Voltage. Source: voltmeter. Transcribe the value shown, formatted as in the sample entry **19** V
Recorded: **2** V
